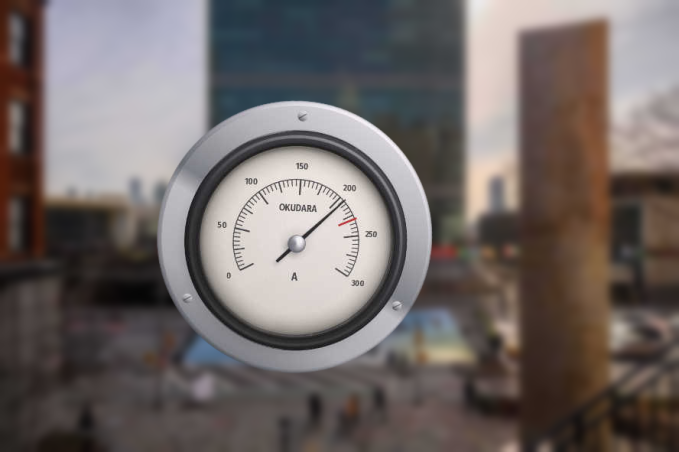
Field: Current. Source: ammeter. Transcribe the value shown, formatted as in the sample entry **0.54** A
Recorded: **205** A
